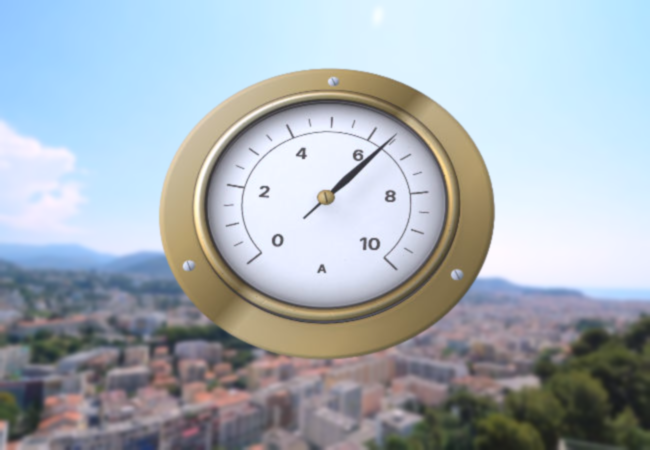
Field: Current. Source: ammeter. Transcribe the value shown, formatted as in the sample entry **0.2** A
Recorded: **6.5** A
